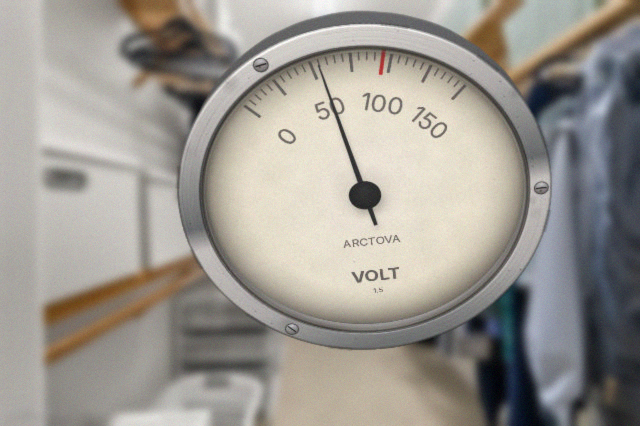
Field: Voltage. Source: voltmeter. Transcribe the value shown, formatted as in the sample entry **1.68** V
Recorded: **55** V
